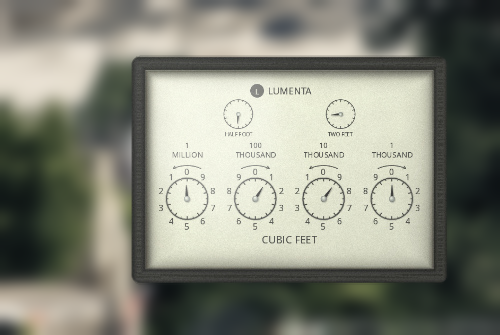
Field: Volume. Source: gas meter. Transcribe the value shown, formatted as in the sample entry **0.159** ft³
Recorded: **9000** ft³
